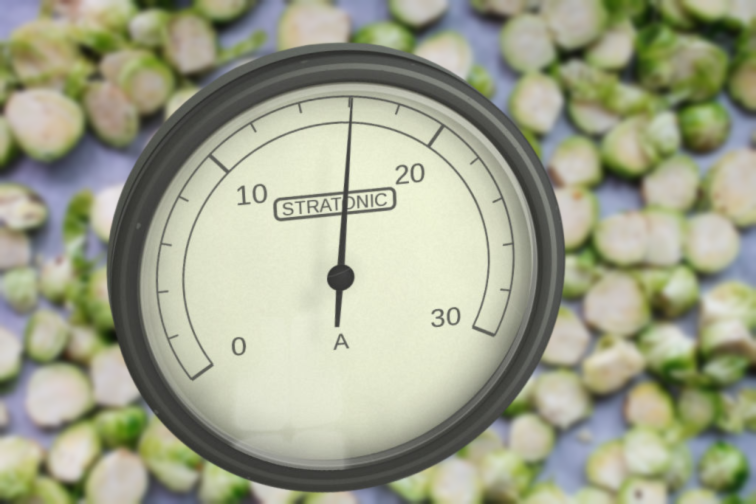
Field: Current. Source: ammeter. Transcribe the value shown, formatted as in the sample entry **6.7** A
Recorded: **16** A
